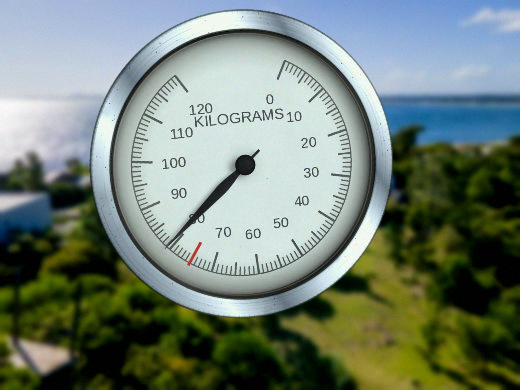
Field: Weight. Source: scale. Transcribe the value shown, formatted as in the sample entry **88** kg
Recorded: **81** kg
